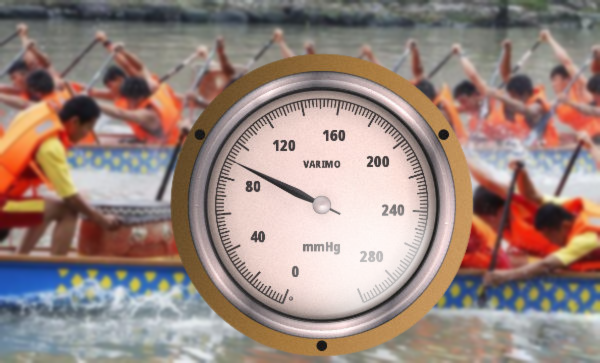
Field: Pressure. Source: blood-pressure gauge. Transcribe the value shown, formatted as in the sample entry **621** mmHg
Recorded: **90** mmHg
